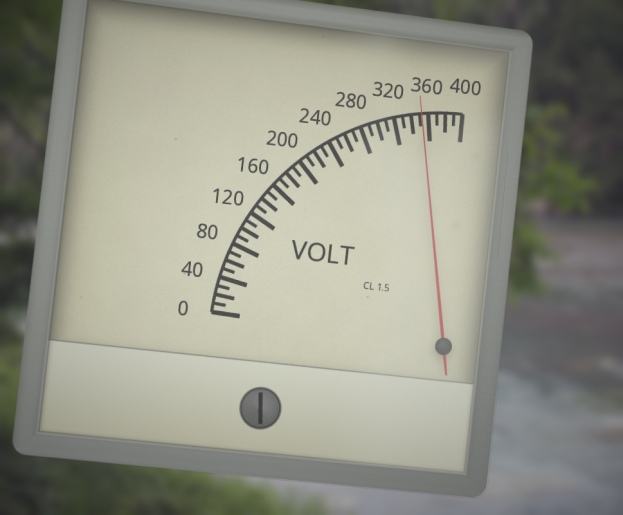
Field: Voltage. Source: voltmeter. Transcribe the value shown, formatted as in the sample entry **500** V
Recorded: **350** V
